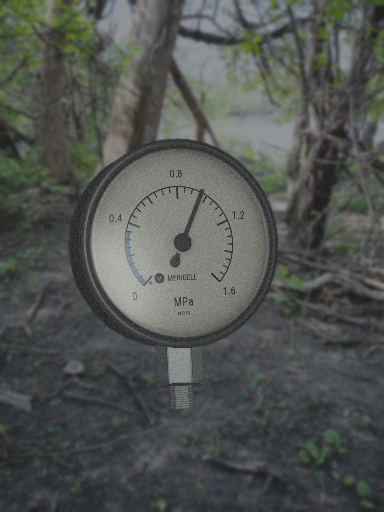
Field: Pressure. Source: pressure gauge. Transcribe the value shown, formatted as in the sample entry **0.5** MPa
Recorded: **0.95** MPa
